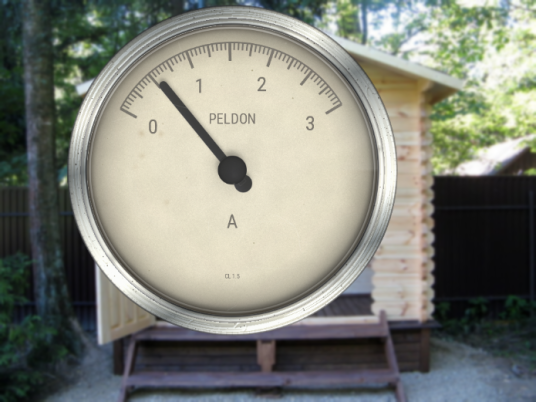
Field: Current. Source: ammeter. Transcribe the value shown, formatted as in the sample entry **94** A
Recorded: **0.55** A
